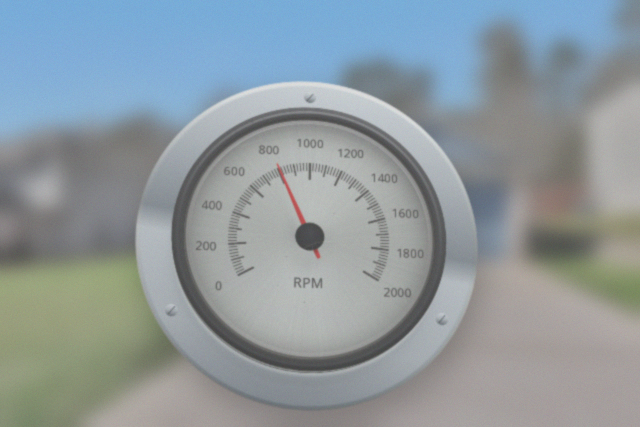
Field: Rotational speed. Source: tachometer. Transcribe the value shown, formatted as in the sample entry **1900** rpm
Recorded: **800** rpm
